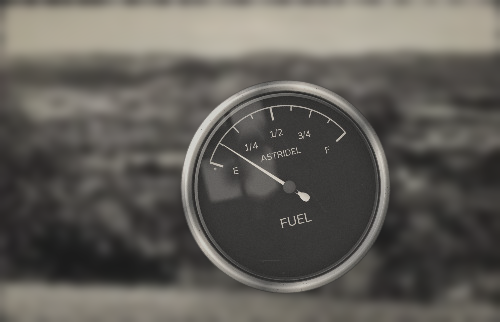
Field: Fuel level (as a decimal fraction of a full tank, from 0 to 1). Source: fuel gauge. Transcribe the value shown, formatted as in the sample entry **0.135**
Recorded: **0.125**
